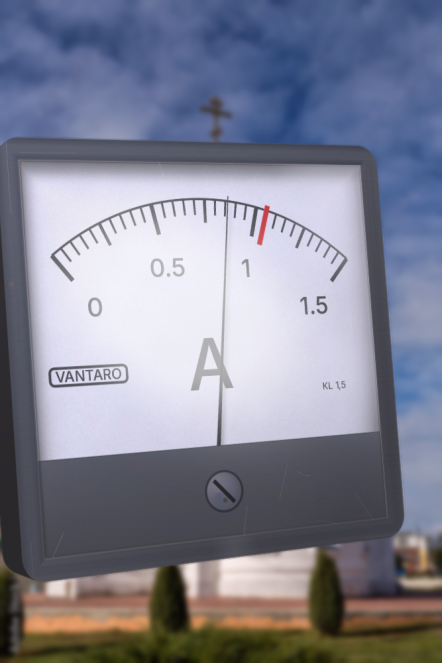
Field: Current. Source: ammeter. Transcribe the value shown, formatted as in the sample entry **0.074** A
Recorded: **0.85** A
